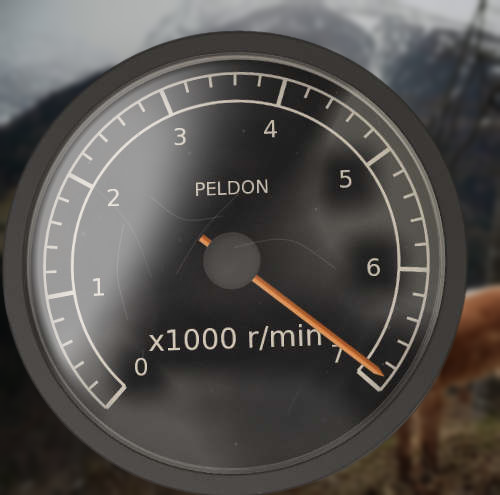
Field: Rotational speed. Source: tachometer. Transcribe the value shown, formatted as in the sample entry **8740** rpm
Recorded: **6900** rpm
